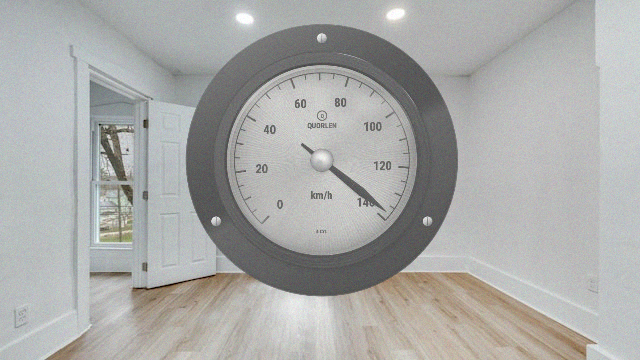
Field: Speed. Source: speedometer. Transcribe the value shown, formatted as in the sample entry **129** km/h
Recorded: **137.5** km/h
